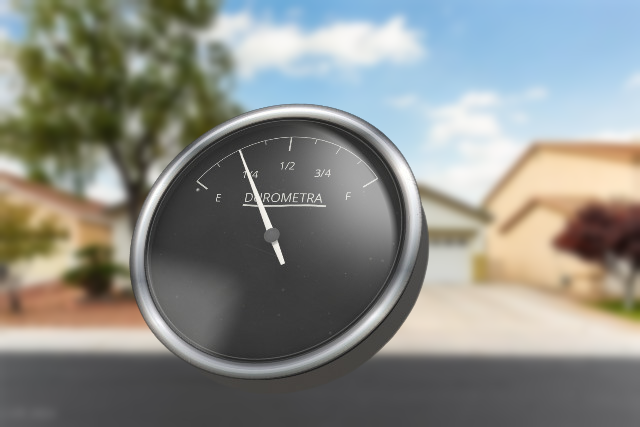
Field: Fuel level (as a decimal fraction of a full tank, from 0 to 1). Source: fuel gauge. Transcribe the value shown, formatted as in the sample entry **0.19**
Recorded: **0.25**
